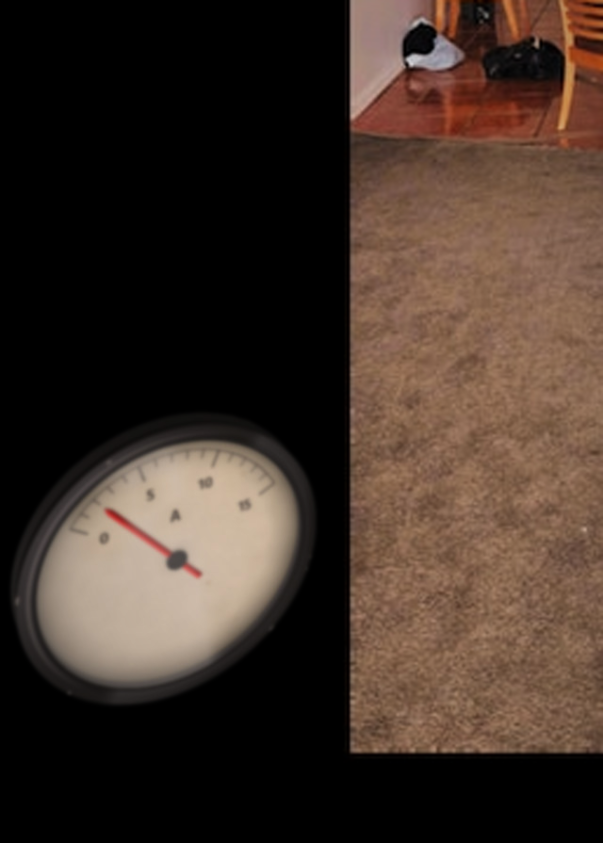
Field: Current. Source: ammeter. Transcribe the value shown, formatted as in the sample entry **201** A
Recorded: **2** A
